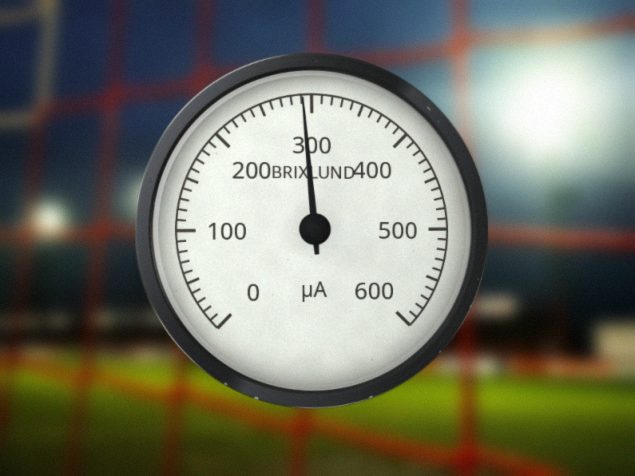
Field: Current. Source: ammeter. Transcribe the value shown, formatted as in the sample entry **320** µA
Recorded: **290** µA
